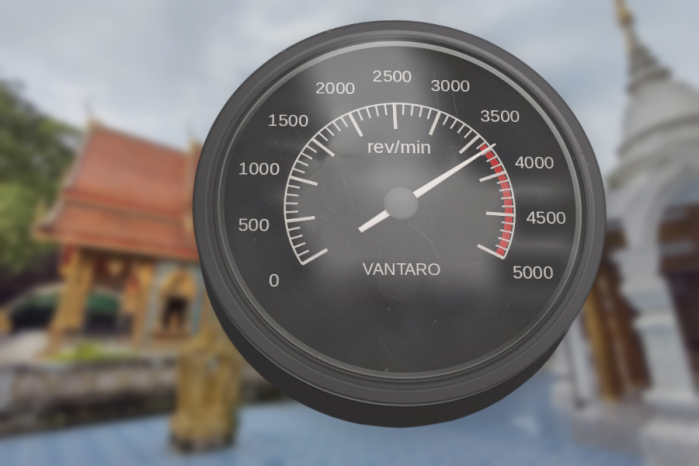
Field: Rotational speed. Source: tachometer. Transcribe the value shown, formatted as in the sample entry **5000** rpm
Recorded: **3700** rpm
